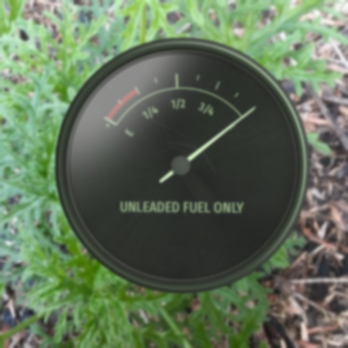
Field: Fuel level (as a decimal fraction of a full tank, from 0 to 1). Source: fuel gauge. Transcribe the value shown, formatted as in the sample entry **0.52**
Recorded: **1**
